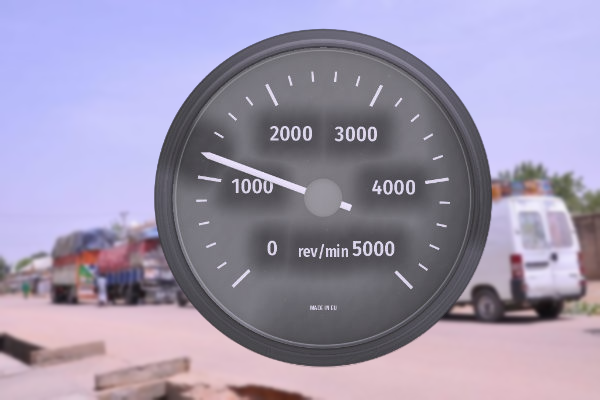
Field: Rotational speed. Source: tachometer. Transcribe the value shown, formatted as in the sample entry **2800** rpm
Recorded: **1200** rpm
